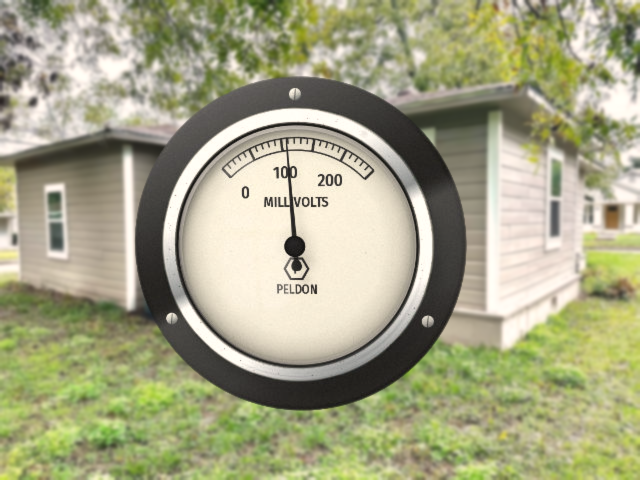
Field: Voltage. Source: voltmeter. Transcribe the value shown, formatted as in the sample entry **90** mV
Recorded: **110** mV
